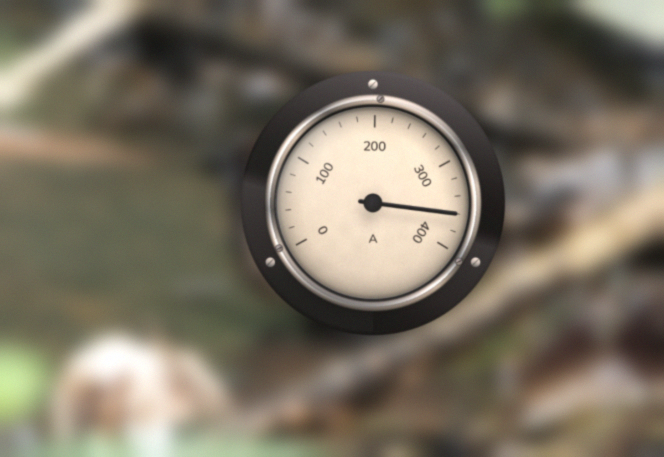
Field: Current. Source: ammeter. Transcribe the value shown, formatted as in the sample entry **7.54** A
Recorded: **360** A
